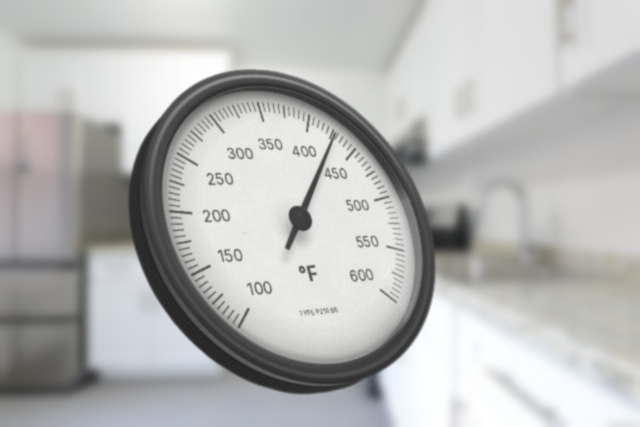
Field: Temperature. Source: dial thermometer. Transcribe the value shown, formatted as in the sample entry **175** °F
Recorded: **425** °F
